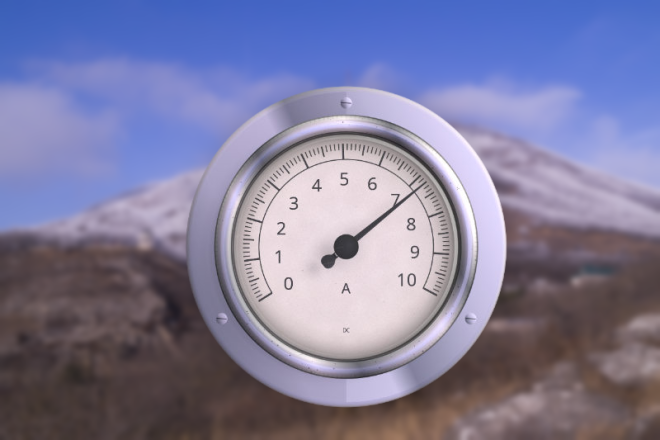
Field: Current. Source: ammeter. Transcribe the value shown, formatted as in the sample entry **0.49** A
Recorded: **7.2** A
